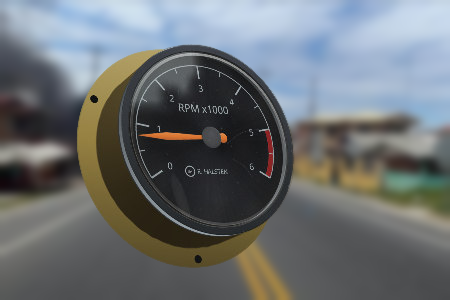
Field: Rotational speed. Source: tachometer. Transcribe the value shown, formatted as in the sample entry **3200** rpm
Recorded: **750** rpm
